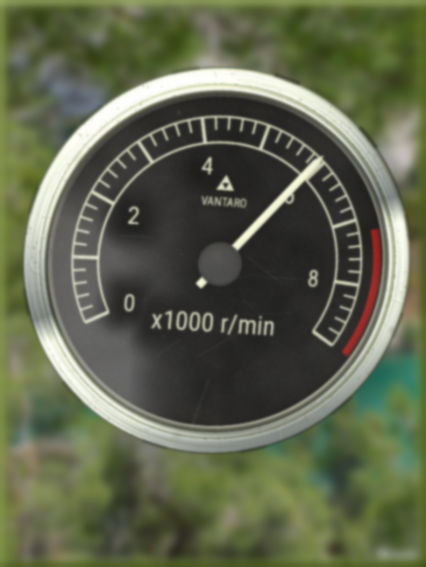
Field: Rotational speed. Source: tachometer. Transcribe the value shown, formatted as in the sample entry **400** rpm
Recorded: **5900** rpm
